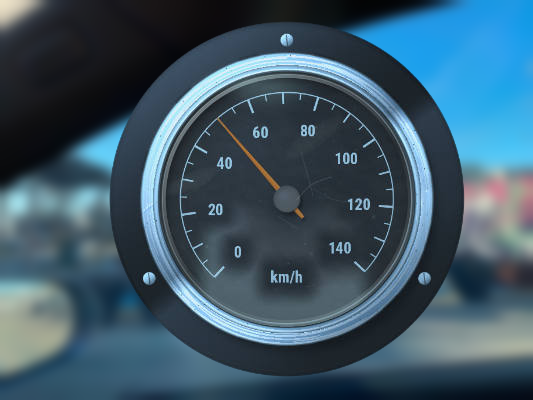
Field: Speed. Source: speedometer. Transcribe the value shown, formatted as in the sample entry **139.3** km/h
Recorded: **50** km/h
